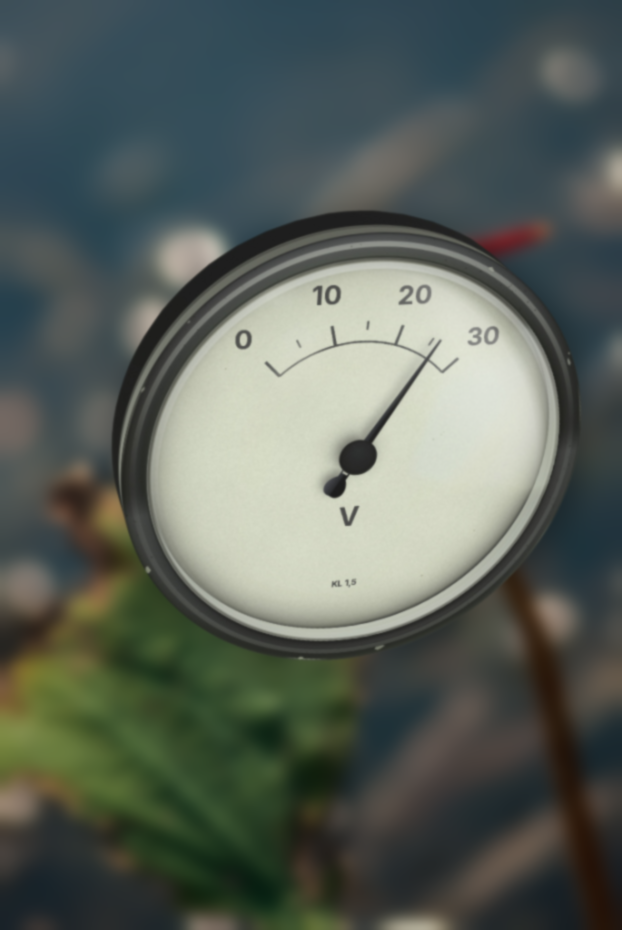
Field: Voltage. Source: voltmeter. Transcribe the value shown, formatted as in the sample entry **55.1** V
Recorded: **25** V
